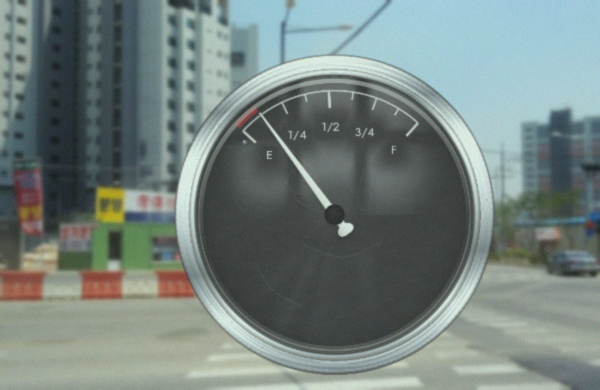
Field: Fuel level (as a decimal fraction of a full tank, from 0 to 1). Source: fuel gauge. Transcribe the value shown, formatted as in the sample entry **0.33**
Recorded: **0.125**
